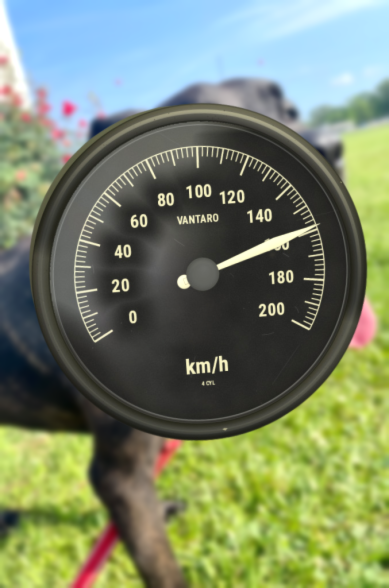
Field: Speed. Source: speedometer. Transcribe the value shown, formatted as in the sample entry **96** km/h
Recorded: **158** km/h
